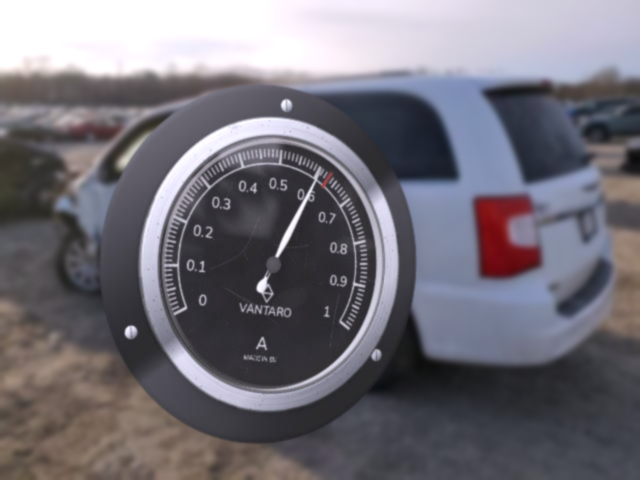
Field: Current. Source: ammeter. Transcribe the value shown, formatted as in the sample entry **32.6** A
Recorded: **0.6** A
